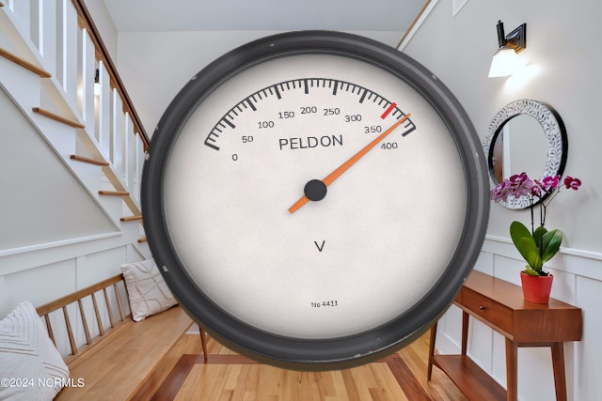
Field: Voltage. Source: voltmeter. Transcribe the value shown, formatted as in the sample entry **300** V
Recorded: **380** V
